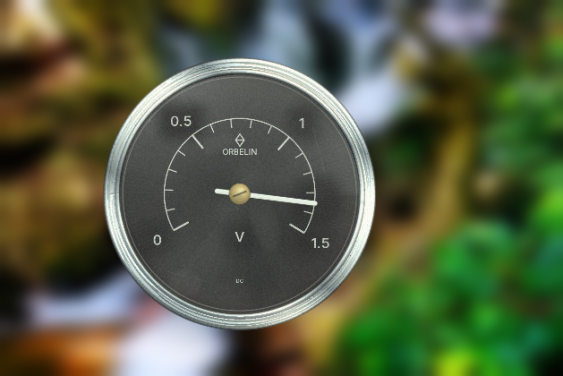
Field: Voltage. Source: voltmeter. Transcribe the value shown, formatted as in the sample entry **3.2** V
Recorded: **1.35** V
